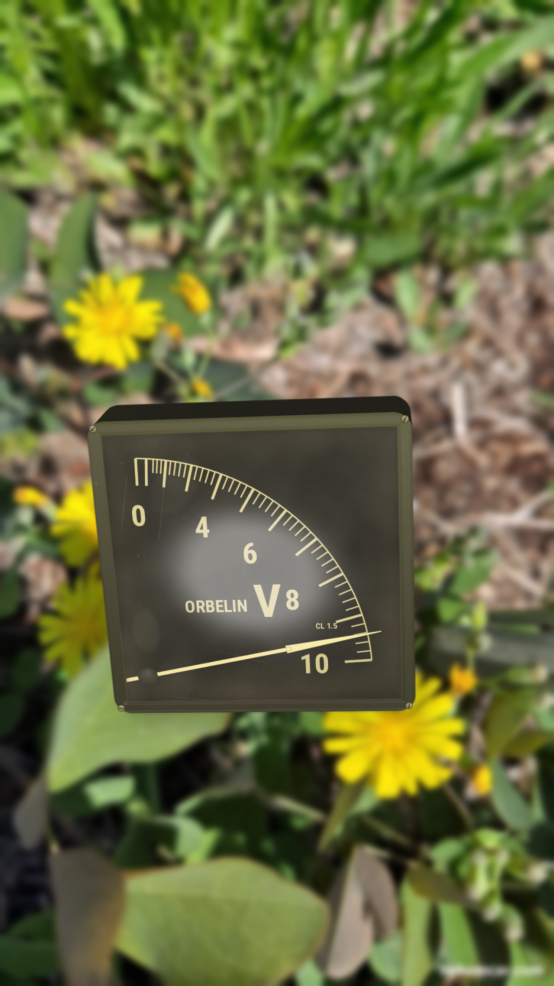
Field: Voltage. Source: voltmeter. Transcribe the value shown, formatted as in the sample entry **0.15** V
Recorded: **9.4** V
